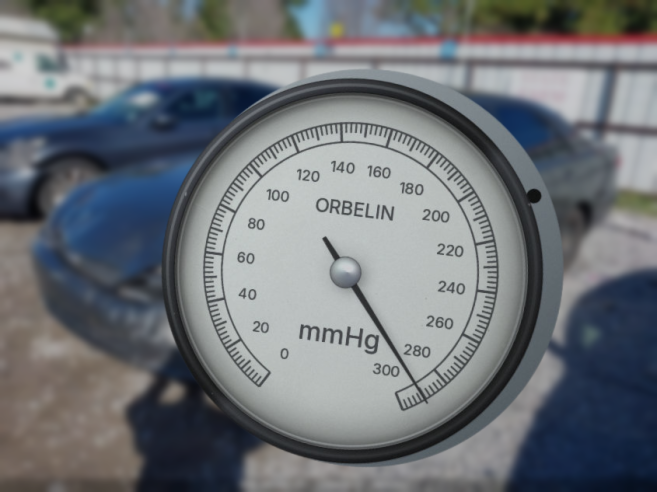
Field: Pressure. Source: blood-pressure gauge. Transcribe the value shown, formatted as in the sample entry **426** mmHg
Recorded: **290** mmHg
